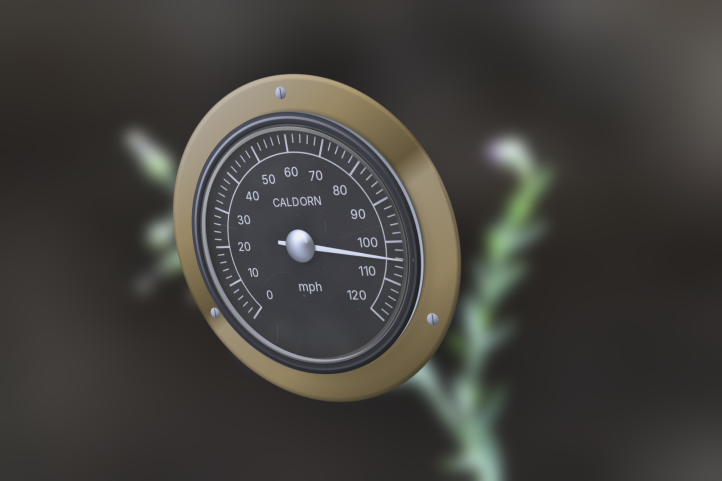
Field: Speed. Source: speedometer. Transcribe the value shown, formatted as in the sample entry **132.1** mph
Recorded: **104** mph
